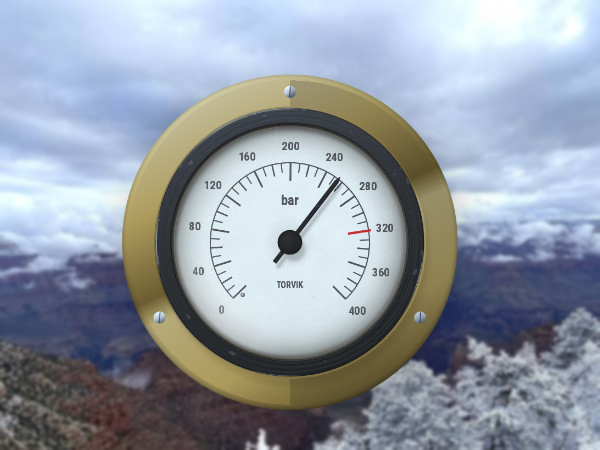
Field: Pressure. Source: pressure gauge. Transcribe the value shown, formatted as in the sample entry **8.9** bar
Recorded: **255** bar
